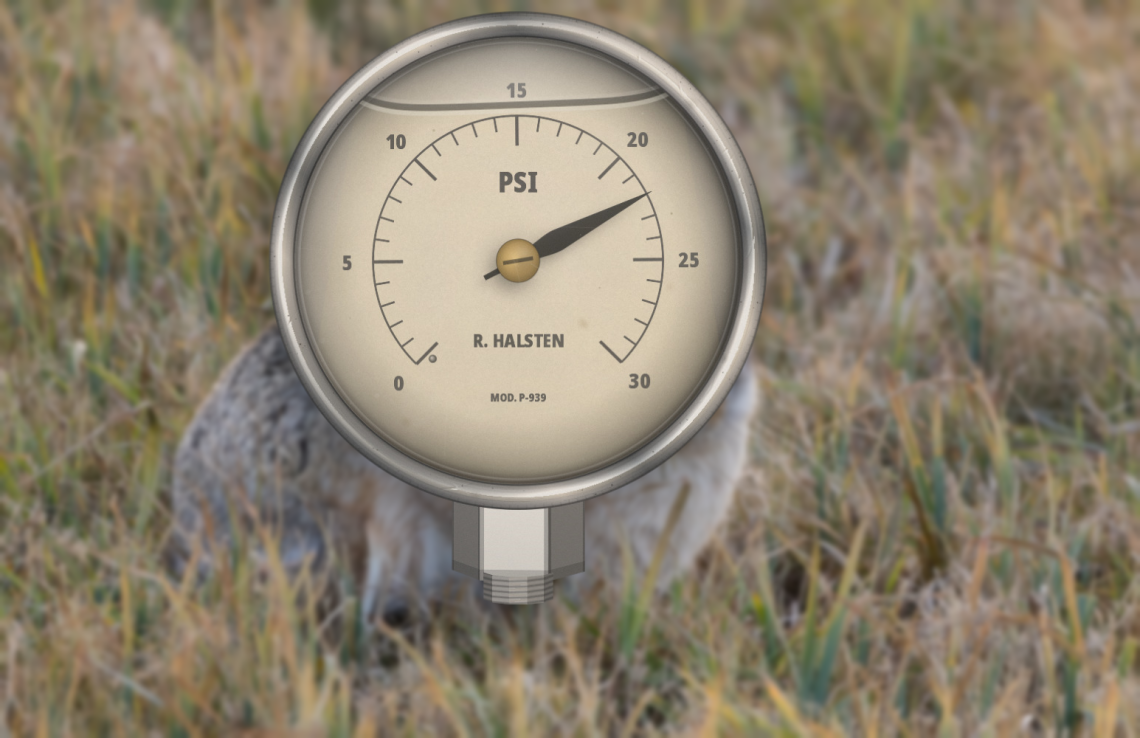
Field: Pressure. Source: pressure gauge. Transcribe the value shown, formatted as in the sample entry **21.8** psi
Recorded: **22** psi
